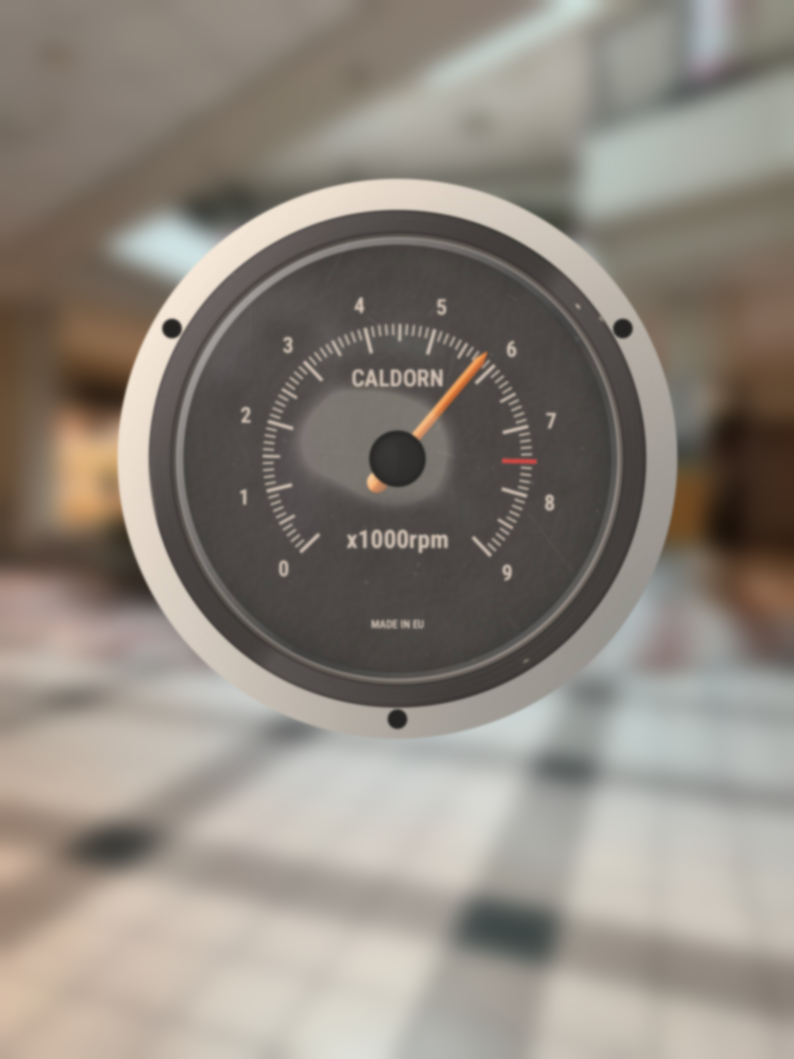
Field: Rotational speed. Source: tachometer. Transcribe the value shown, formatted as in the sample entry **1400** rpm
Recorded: **5800** rpm
